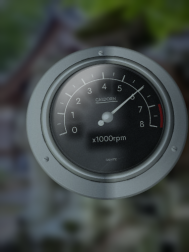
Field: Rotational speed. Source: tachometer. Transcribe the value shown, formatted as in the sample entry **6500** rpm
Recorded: **6000** rpm
